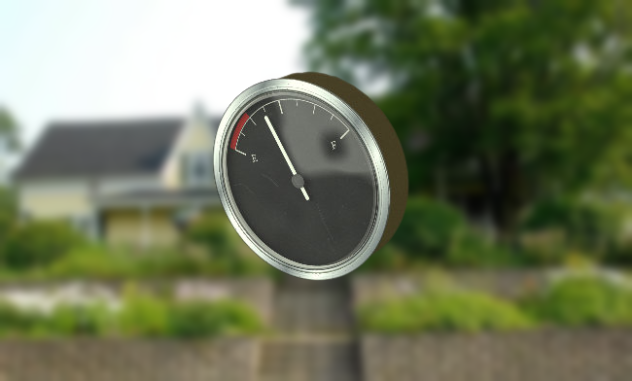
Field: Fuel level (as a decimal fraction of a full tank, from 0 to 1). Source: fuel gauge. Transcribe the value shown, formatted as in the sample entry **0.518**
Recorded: **0.375**
